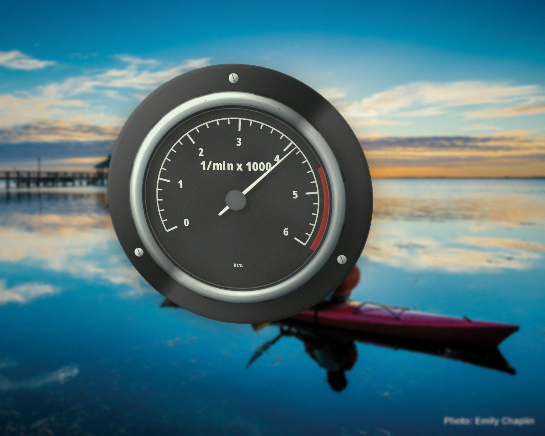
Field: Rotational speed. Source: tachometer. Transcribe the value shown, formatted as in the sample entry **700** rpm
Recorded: **4100** rpm
